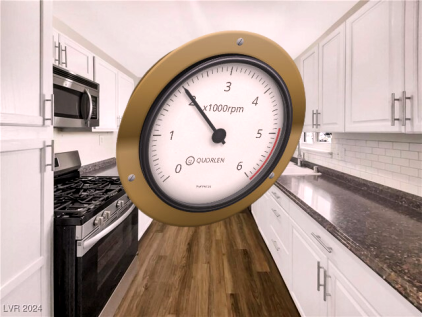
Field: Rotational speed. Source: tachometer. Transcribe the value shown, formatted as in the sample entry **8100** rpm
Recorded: **2000** rpm
